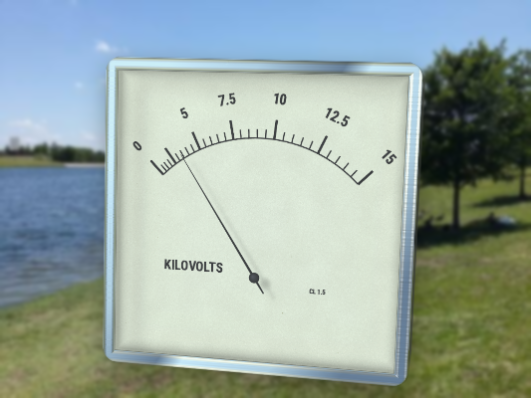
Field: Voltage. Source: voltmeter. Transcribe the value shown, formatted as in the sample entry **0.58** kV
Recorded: **3.5** kV
